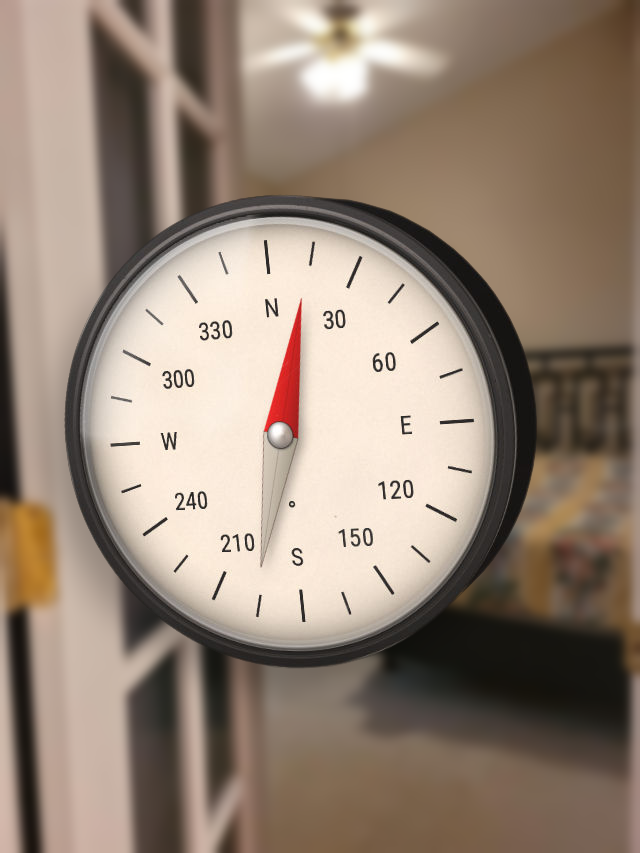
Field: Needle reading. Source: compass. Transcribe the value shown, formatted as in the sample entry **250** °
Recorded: **15** °
